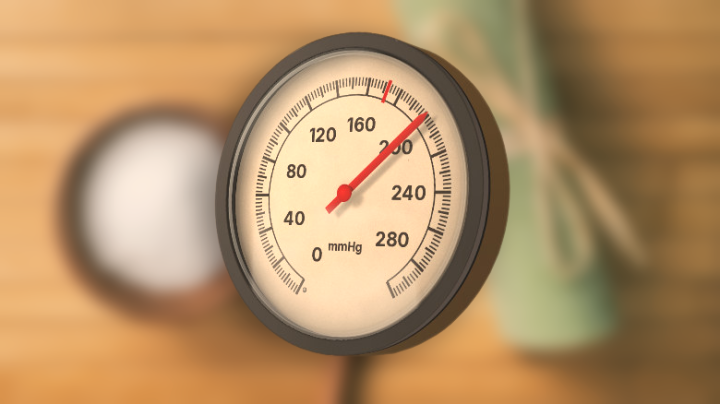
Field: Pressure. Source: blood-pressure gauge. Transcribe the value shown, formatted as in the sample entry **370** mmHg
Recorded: **200** mmHg
